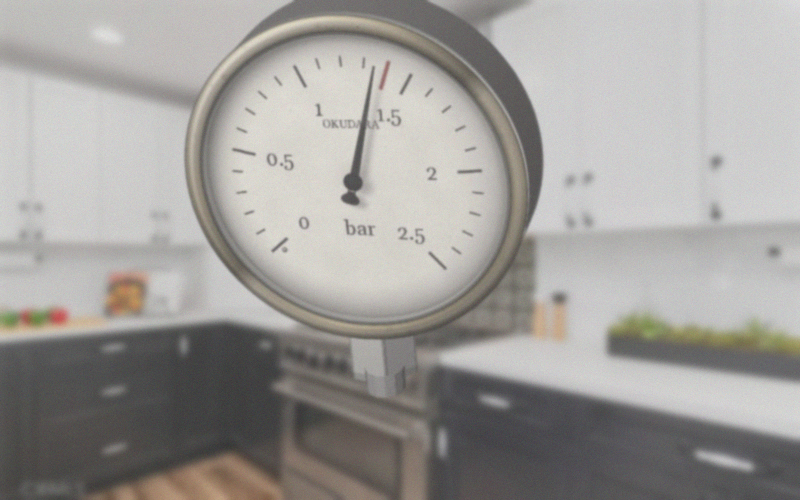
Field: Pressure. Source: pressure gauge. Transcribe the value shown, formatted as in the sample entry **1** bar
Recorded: **1.35** bar
